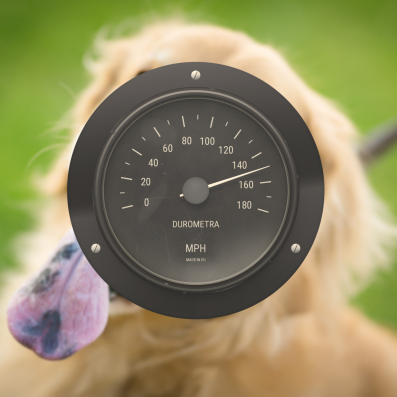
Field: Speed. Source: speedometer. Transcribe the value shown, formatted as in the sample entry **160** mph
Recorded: **150** mph
